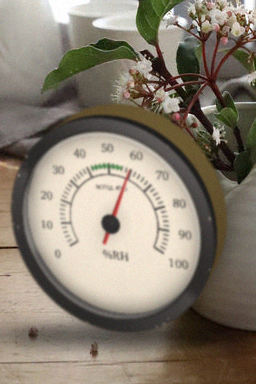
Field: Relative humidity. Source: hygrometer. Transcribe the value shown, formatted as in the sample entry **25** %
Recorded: **60** %
